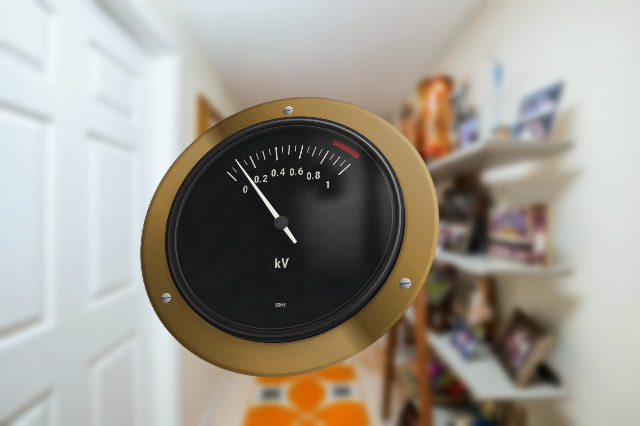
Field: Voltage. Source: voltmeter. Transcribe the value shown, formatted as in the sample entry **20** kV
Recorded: **0.1** kV
